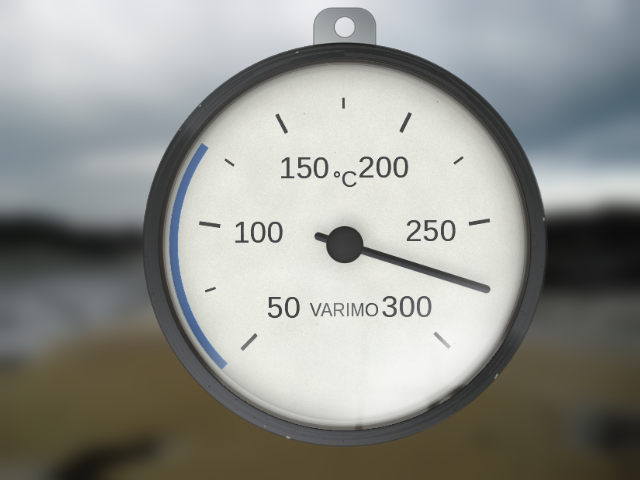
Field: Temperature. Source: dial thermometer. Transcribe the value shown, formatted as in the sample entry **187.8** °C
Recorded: **275** °C
